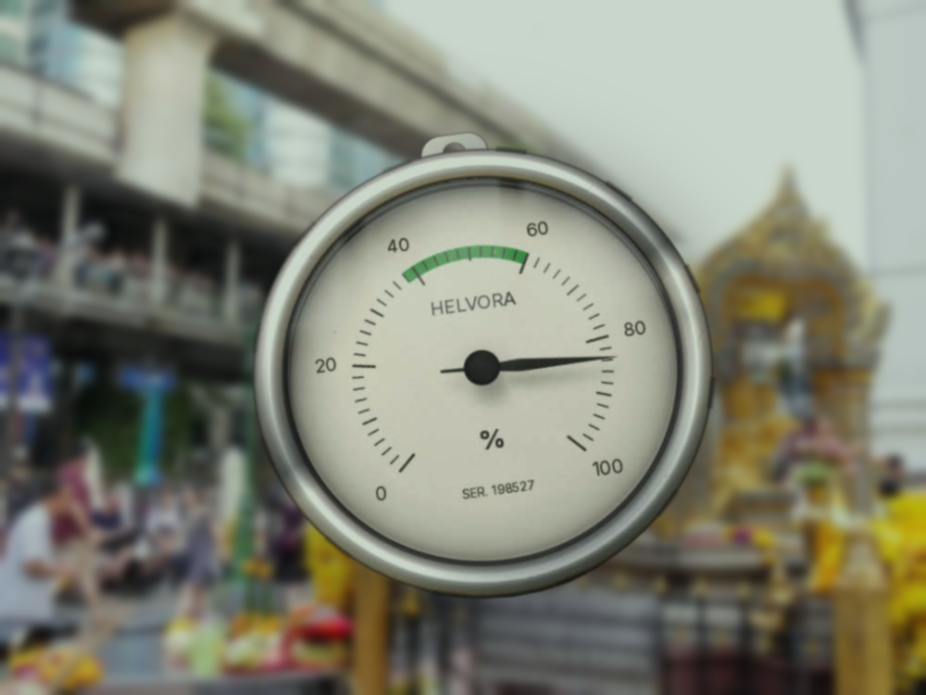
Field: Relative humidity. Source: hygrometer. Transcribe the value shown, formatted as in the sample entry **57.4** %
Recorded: **84** %
